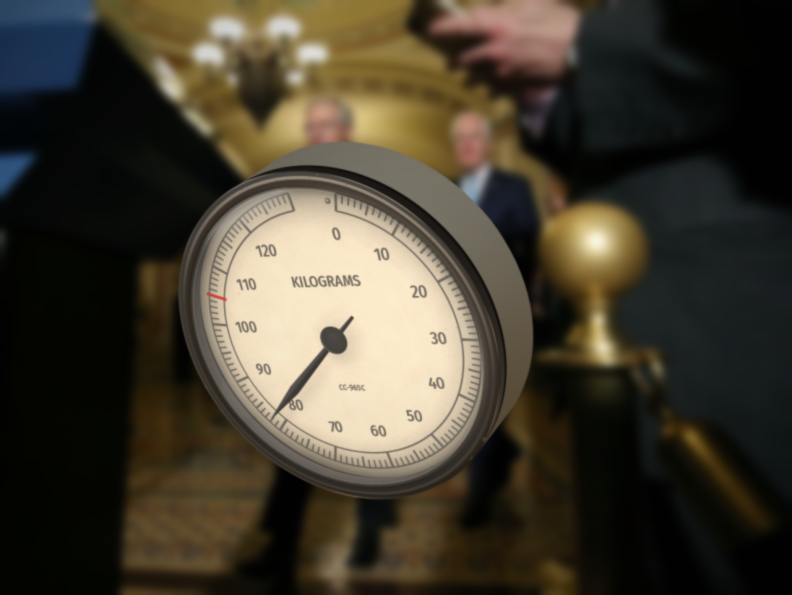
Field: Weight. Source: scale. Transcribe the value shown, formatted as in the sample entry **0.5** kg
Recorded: **82** kg
